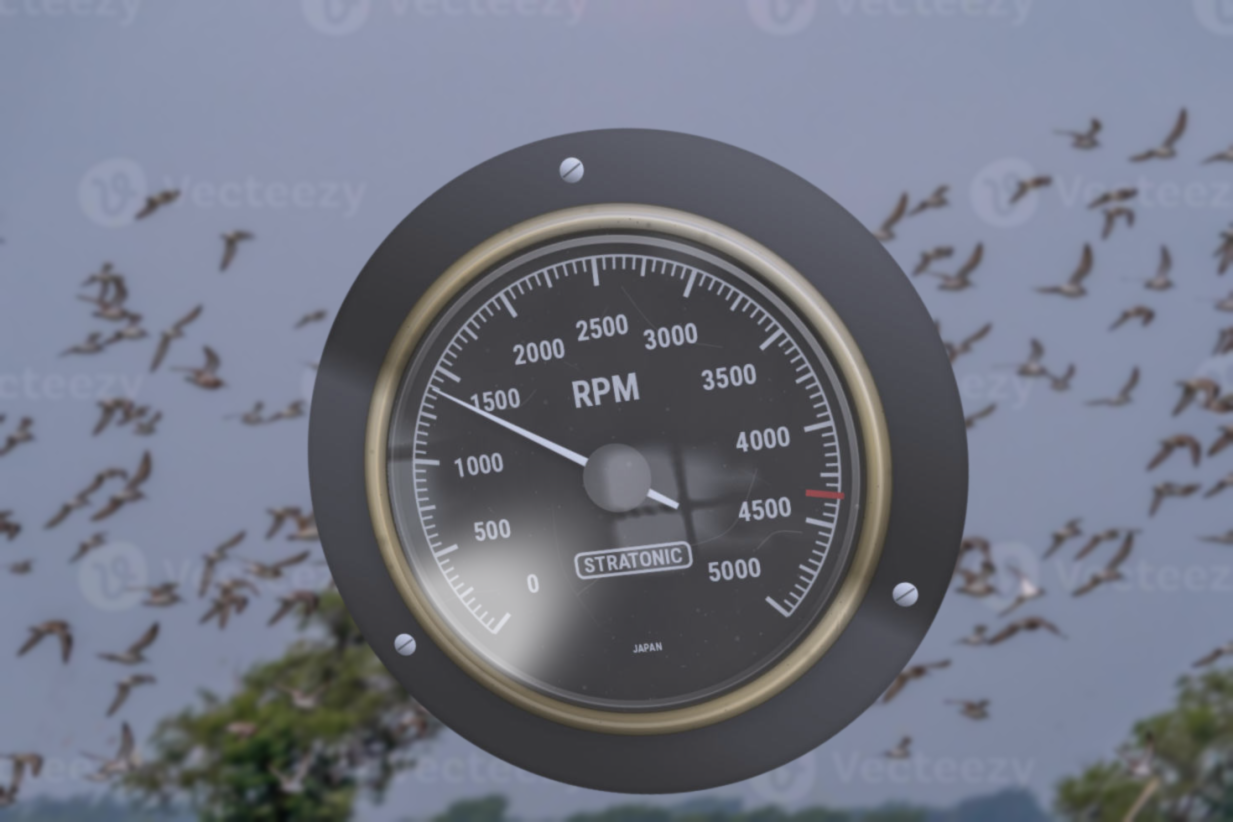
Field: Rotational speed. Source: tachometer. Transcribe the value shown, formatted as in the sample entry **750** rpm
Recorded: **1400** rpm
